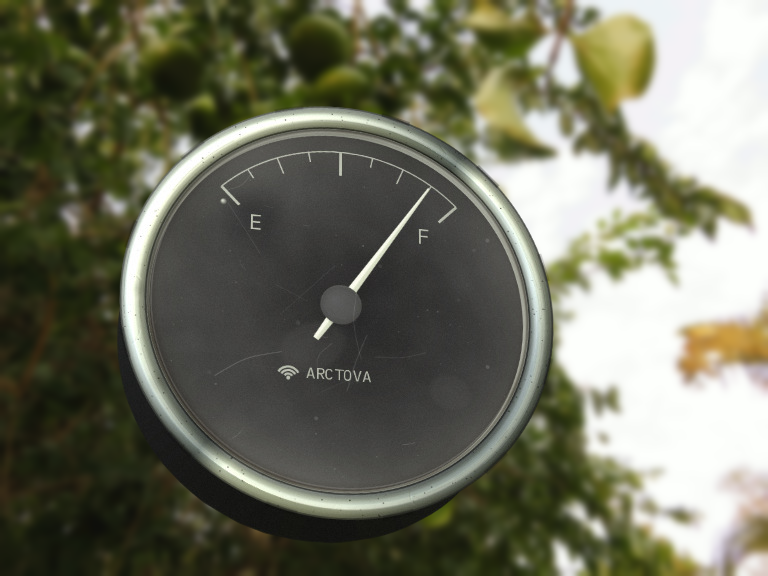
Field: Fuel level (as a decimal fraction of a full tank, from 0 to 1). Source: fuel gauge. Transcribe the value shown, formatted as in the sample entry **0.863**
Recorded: **0.875**
